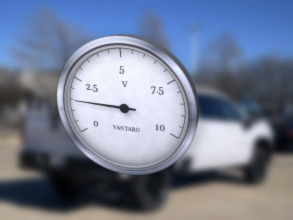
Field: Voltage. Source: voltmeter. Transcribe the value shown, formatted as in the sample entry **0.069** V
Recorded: **1.5** V
